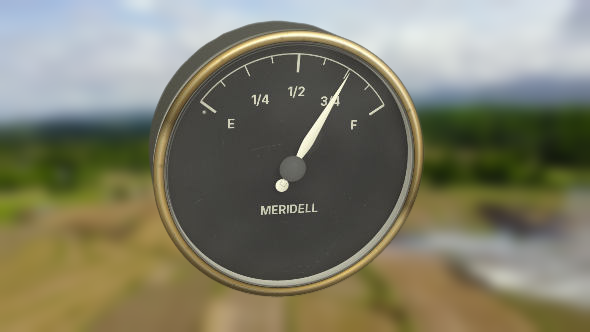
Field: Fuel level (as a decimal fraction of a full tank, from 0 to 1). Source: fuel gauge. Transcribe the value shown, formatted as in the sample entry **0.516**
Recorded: **0.75**
